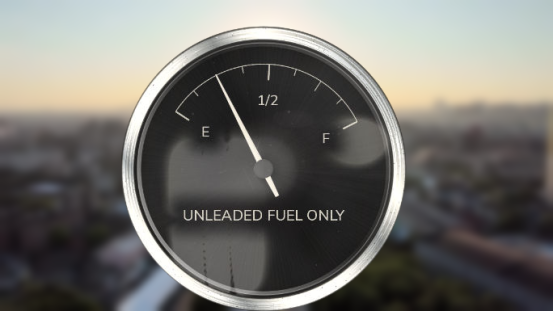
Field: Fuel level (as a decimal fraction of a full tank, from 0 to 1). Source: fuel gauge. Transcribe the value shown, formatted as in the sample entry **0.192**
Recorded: **0.25**
